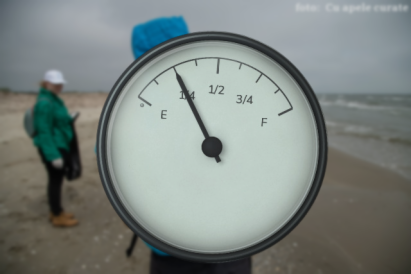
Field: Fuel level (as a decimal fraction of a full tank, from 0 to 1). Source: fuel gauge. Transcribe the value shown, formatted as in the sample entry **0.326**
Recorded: **0.25**
